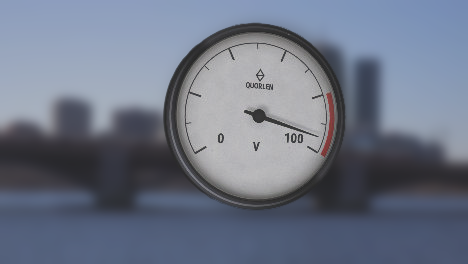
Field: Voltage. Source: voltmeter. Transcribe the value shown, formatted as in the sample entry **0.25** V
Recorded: **95** V
